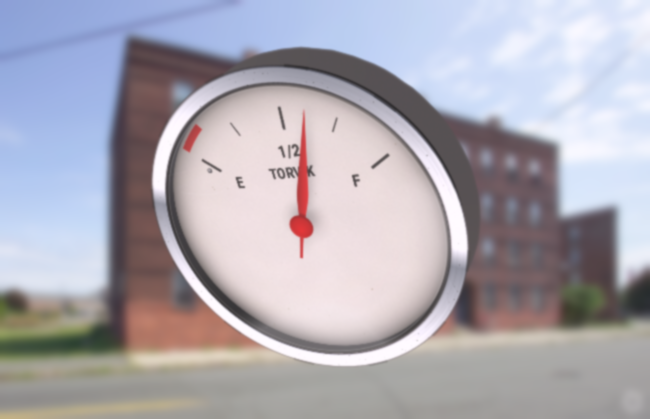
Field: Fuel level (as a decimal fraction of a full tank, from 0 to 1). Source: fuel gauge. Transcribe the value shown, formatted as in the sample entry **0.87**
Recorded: **0.625**
